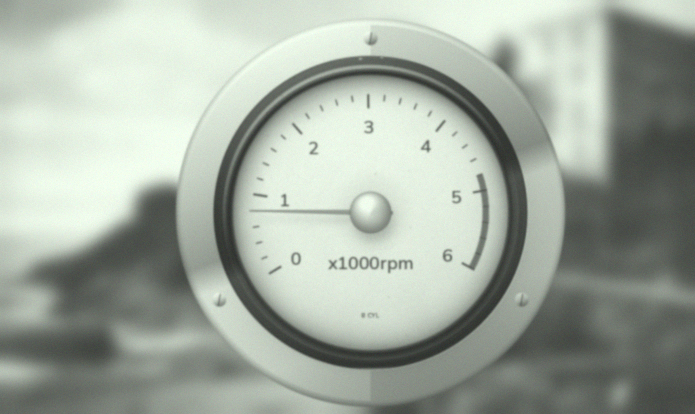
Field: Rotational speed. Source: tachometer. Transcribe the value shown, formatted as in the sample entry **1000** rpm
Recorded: **800** rpm
